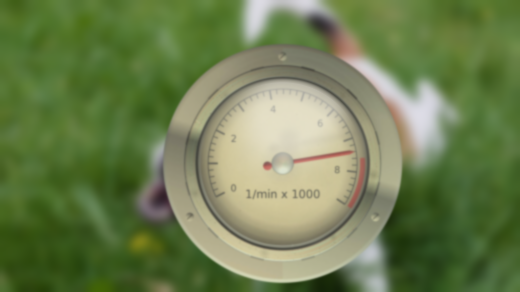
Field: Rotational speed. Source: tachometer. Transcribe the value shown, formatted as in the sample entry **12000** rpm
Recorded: **7400** rpm
